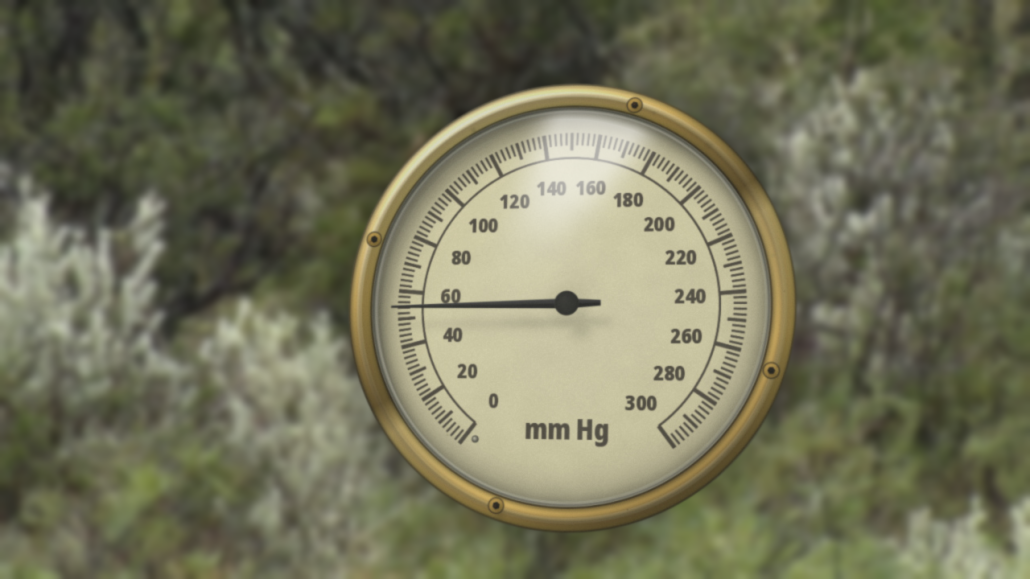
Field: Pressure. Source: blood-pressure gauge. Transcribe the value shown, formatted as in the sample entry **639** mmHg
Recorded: **54** mmHg
